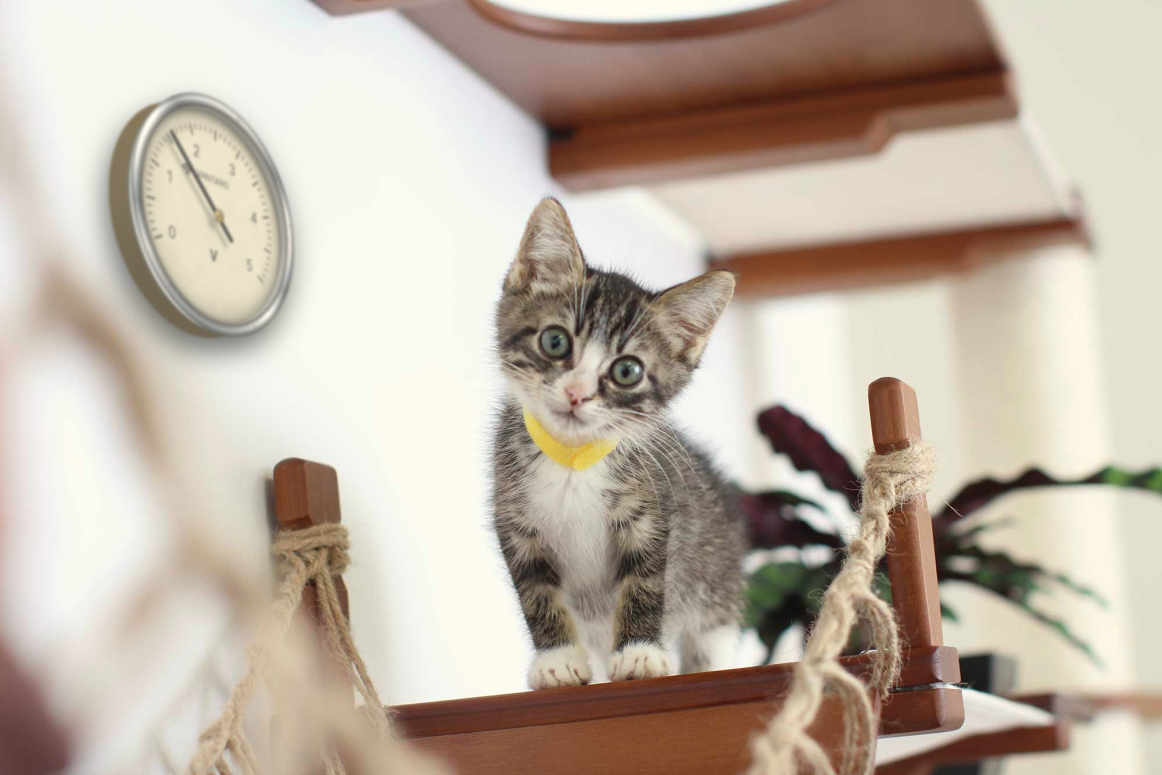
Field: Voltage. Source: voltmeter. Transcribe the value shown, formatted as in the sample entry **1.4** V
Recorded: **1.5** V
